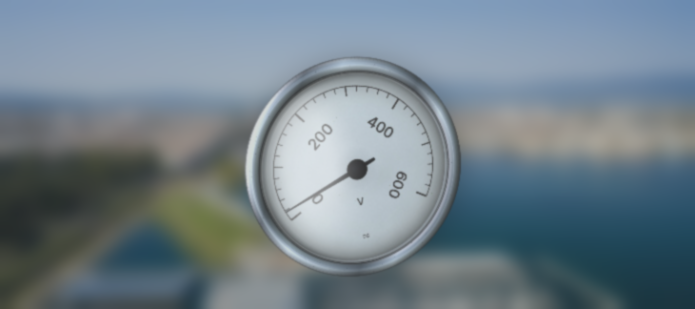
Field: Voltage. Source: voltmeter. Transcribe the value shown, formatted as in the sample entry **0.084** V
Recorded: **20** V
